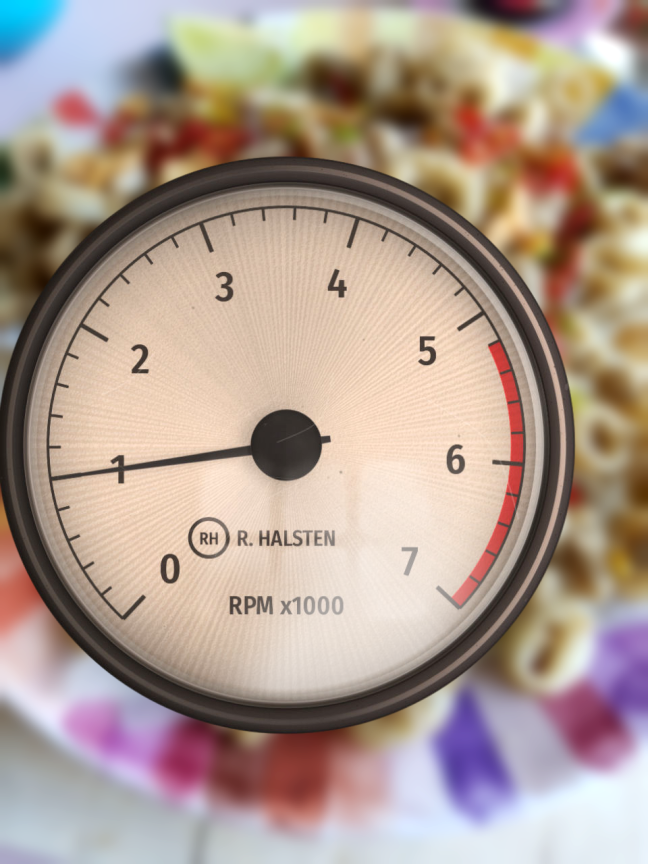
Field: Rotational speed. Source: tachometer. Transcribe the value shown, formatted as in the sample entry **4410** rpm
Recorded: **1000** rpm
